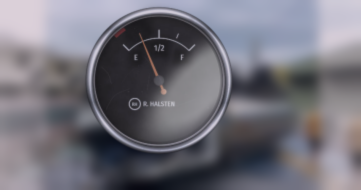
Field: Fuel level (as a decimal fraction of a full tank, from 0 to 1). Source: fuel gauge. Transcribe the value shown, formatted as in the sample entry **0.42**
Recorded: **0.25**
